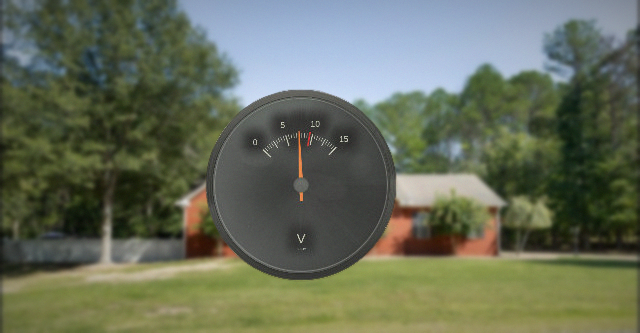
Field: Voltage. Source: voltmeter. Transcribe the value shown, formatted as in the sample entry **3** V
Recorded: **7.5** V
